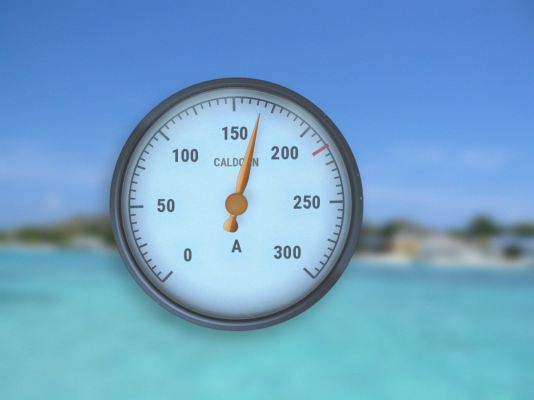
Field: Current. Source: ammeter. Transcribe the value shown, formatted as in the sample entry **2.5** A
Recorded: **167.5** A
